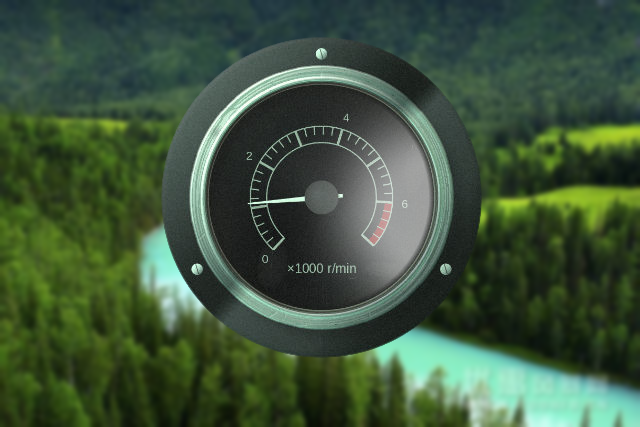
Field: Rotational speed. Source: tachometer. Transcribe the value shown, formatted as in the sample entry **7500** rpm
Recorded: **1100** rpm
